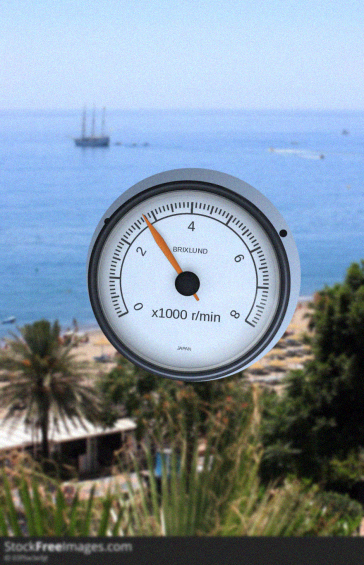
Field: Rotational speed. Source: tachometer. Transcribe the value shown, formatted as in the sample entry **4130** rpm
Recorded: **2800** rpm
